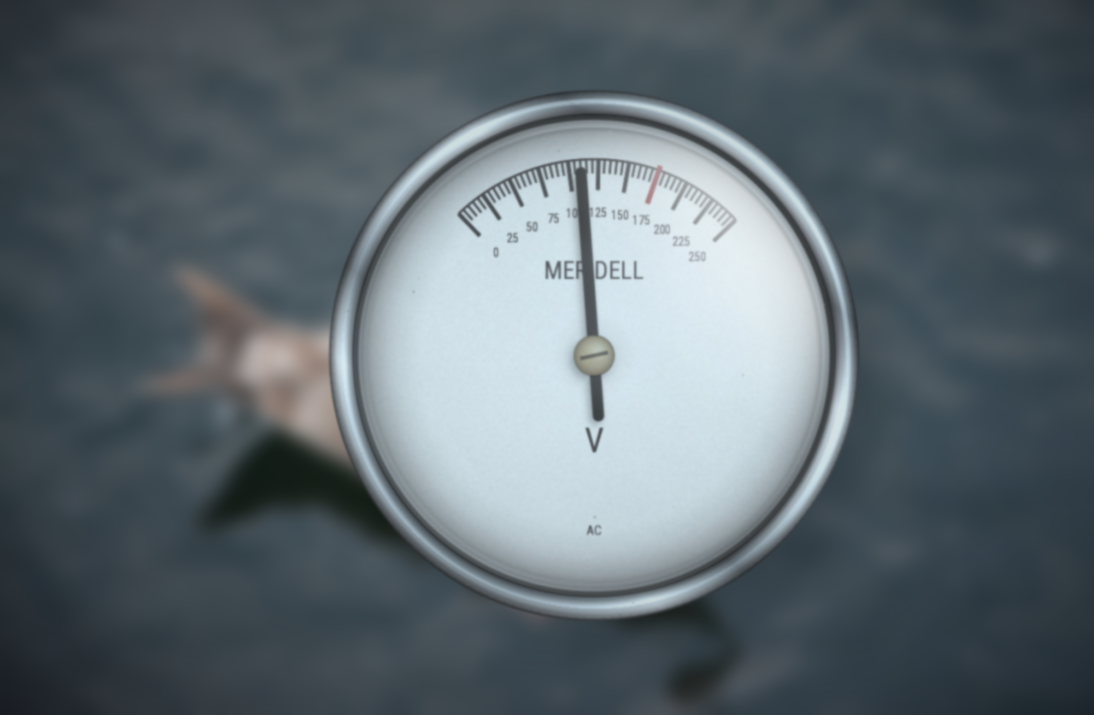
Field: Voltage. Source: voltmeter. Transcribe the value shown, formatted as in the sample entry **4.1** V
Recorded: **110** V
